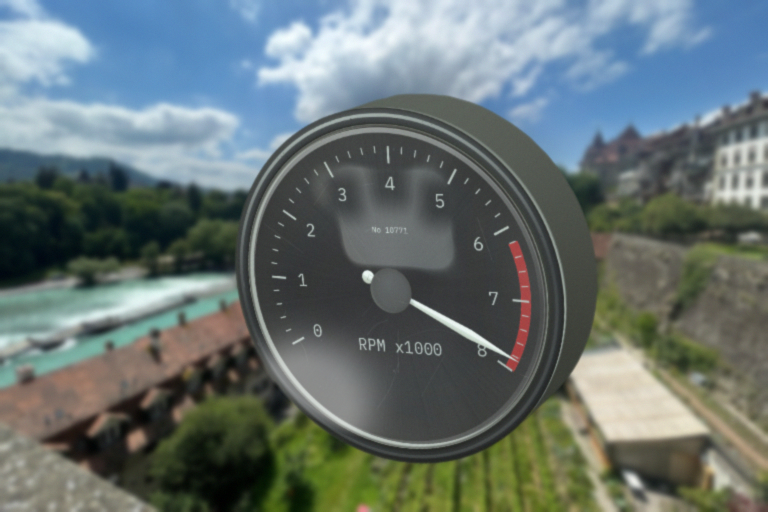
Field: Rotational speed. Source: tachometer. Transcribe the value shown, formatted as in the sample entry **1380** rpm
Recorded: **7800** rpm
